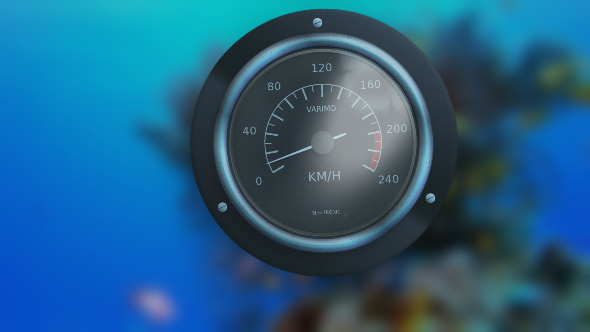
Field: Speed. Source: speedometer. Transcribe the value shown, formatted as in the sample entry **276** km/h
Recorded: **10** km/h
